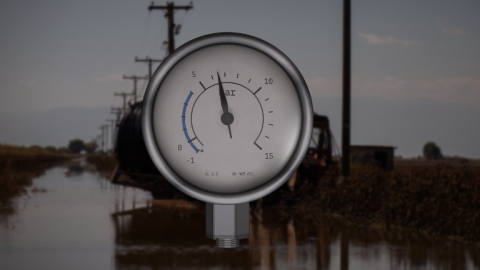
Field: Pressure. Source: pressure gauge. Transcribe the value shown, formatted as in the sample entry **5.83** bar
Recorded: **6.5** bar
